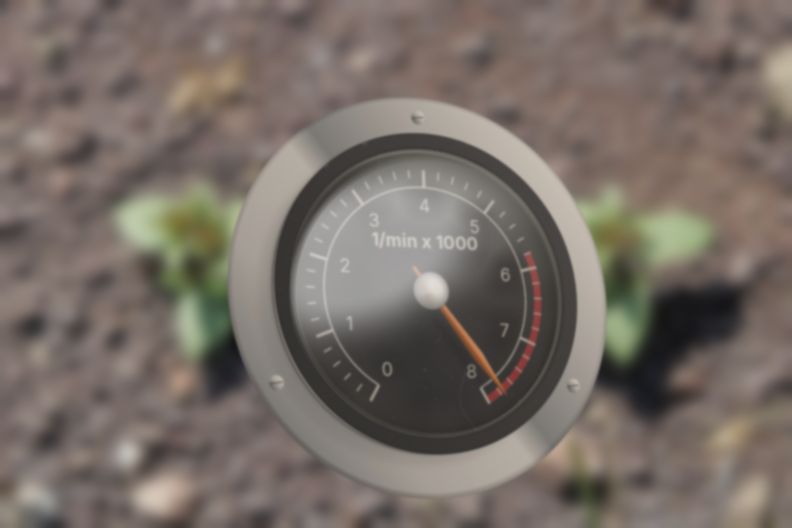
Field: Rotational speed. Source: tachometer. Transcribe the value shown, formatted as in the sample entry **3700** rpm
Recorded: **7800** rpm
